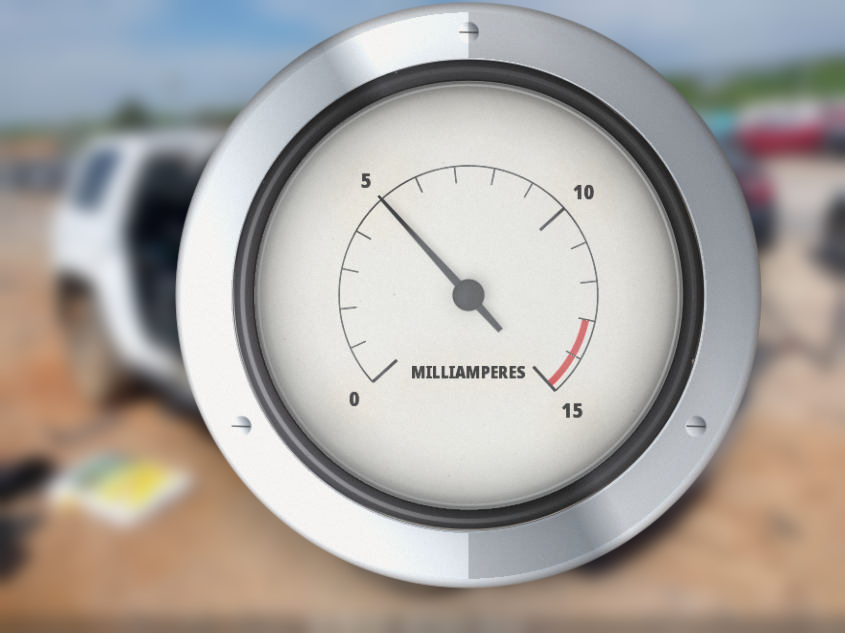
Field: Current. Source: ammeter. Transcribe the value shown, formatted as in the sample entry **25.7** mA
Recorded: **5** mA
